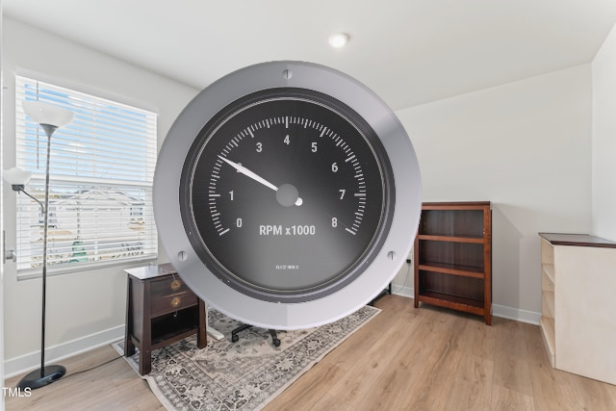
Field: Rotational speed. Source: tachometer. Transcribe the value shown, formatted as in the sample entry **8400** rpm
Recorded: **2000** rpm
